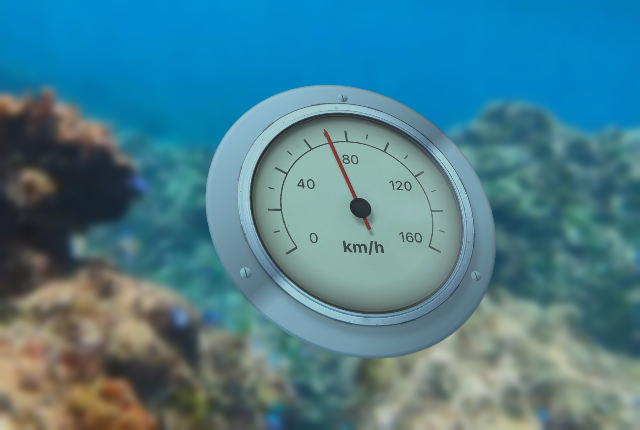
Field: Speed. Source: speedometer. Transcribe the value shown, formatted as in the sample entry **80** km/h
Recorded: **70** km/h
